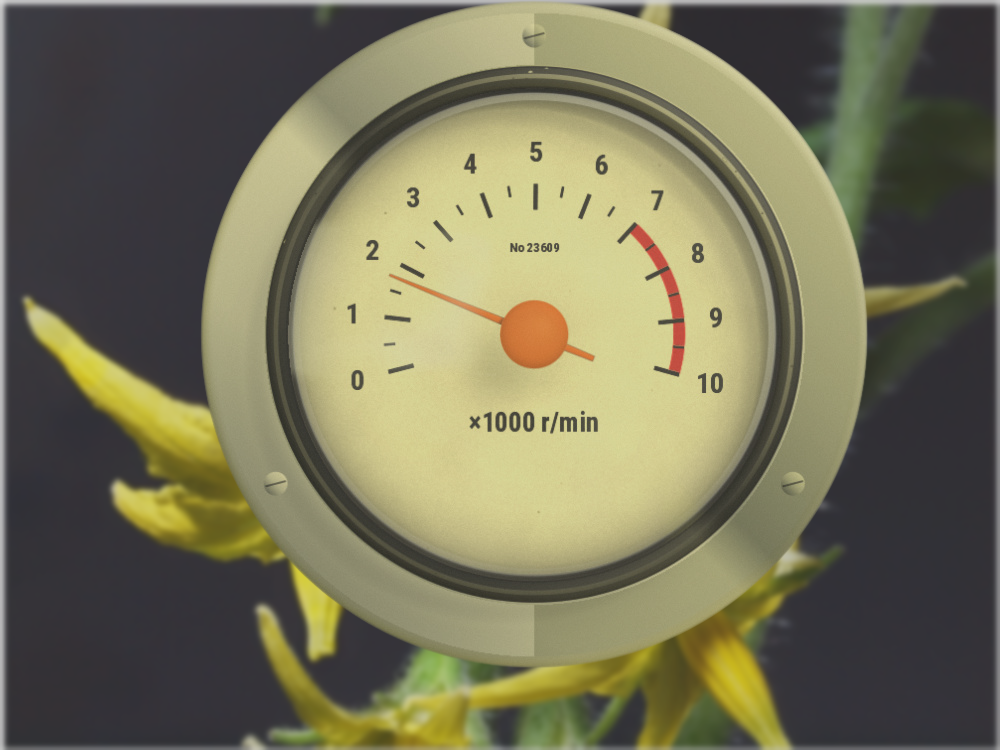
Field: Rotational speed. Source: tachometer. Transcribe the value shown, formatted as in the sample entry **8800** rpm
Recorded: **1750** rpm
